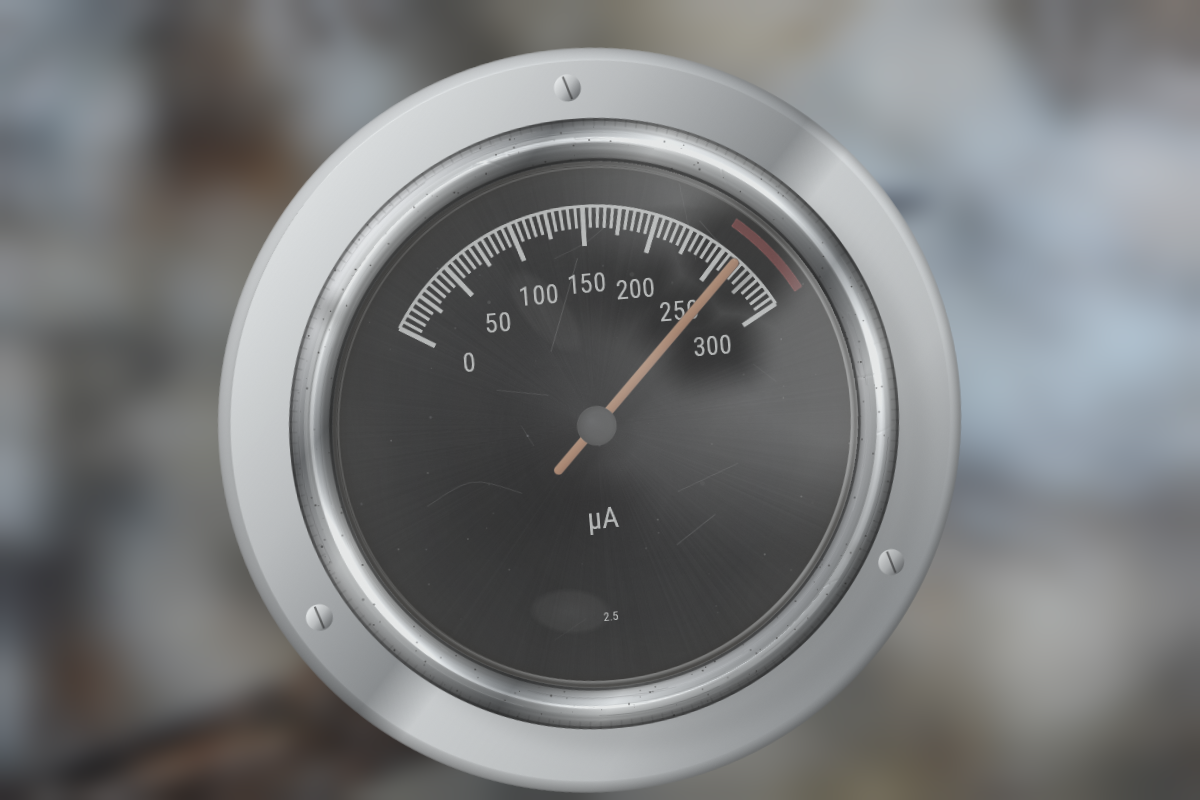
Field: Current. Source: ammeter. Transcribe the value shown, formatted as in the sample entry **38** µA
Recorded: **260** µA
